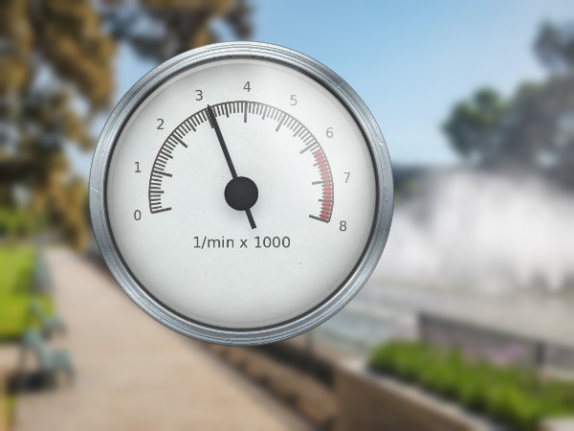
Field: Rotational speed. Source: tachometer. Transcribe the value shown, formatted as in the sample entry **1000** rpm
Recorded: **3100** rpm
